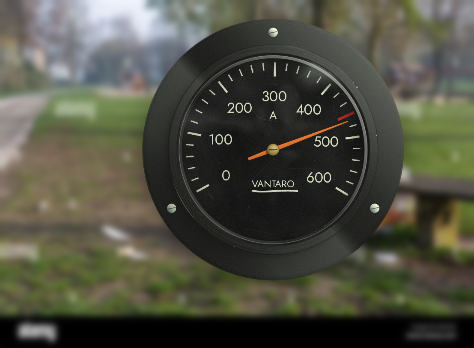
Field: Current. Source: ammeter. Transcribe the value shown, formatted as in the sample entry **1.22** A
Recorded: **470** A
